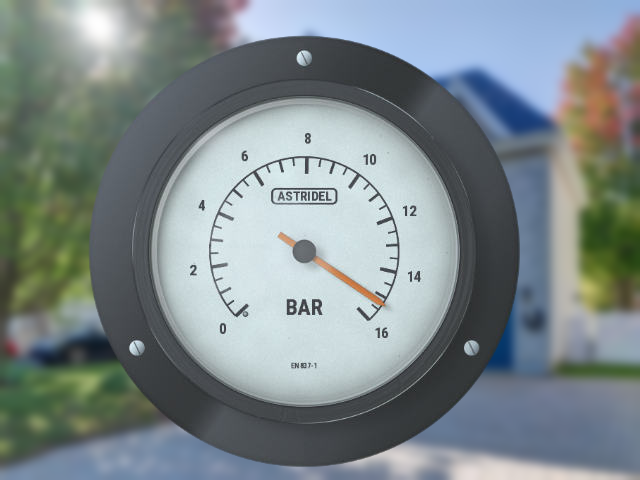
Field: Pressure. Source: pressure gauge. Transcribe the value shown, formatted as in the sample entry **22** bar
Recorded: **15.25** bar
